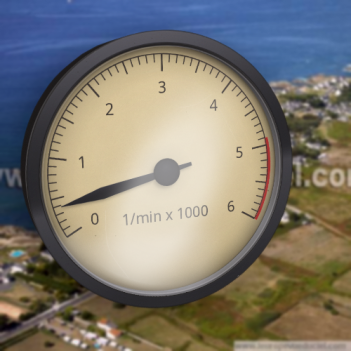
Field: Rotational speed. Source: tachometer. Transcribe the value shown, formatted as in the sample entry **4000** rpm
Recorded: **400** rpm
